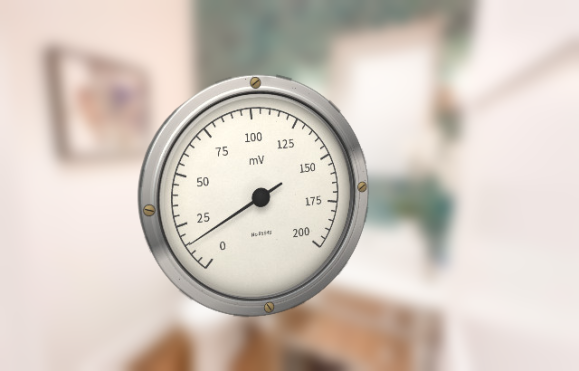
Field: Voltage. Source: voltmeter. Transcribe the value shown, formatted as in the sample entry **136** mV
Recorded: **15** mV
